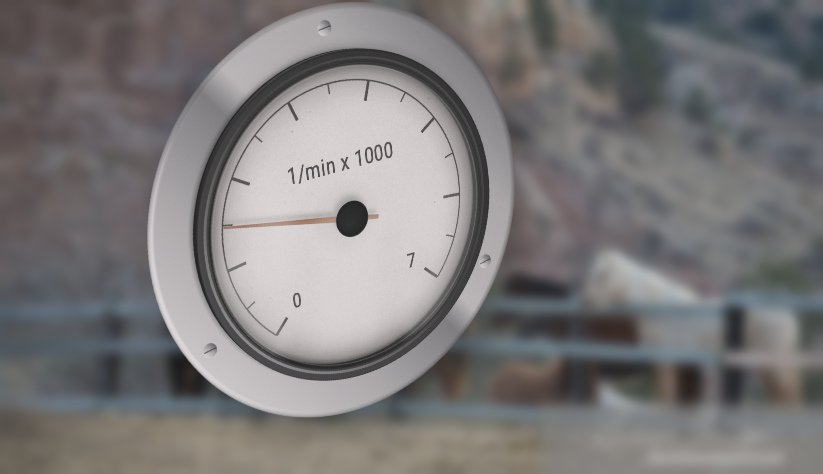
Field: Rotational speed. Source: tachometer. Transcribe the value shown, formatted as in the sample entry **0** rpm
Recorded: **1500** rpm
